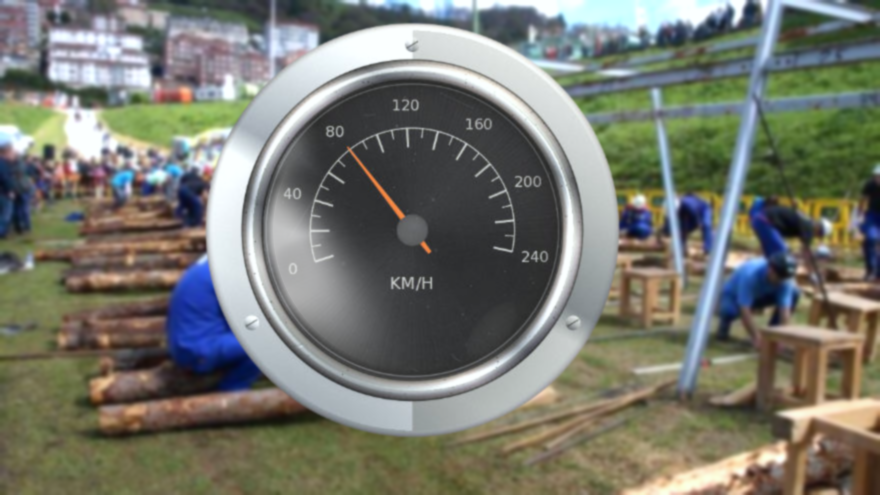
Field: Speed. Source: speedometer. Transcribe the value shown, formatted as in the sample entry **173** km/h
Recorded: **80** km/h
